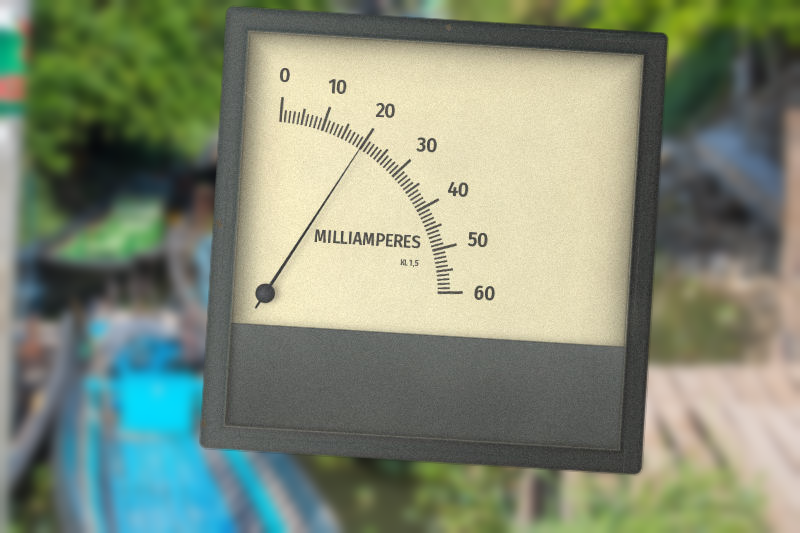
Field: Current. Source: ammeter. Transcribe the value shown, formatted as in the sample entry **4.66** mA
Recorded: **20** mA
